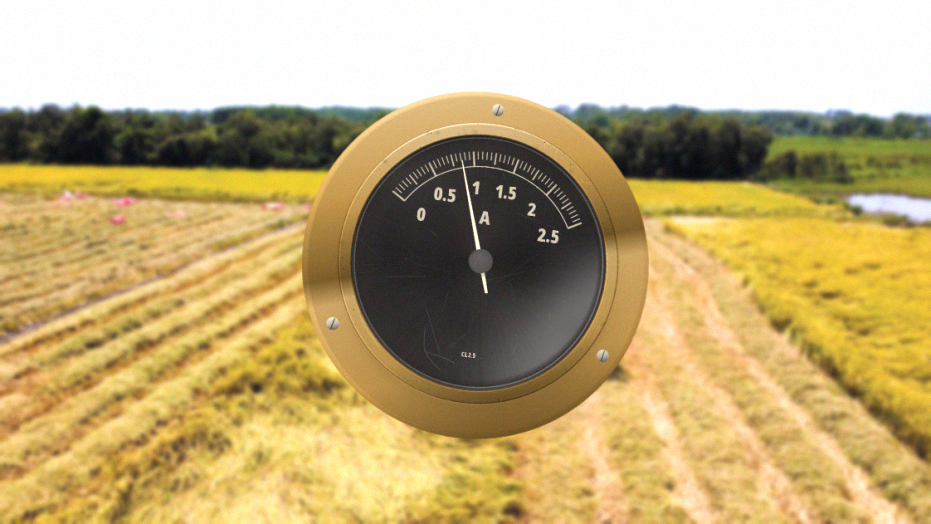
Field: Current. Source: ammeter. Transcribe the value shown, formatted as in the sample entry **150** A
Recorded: **0.85** A
